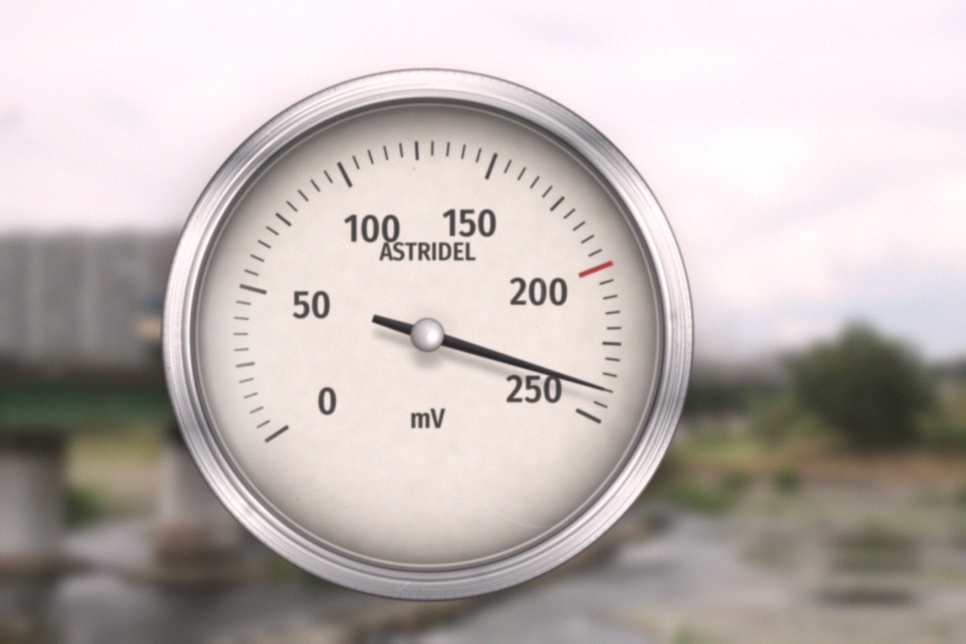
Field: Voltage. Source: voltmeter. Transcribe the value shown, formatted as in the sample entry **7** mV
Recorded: **240** mV
